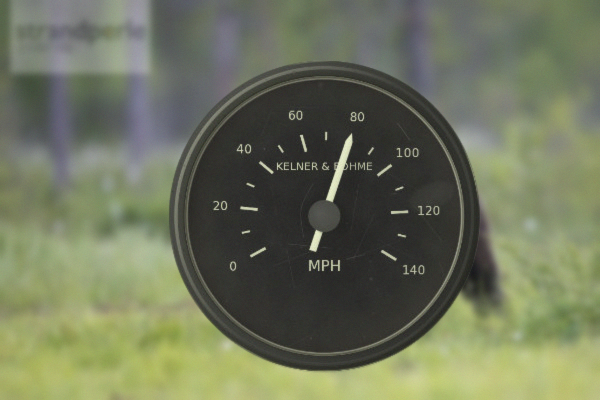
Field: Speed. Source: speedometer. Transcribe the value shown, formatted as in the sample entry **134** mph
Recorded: **80** mph
